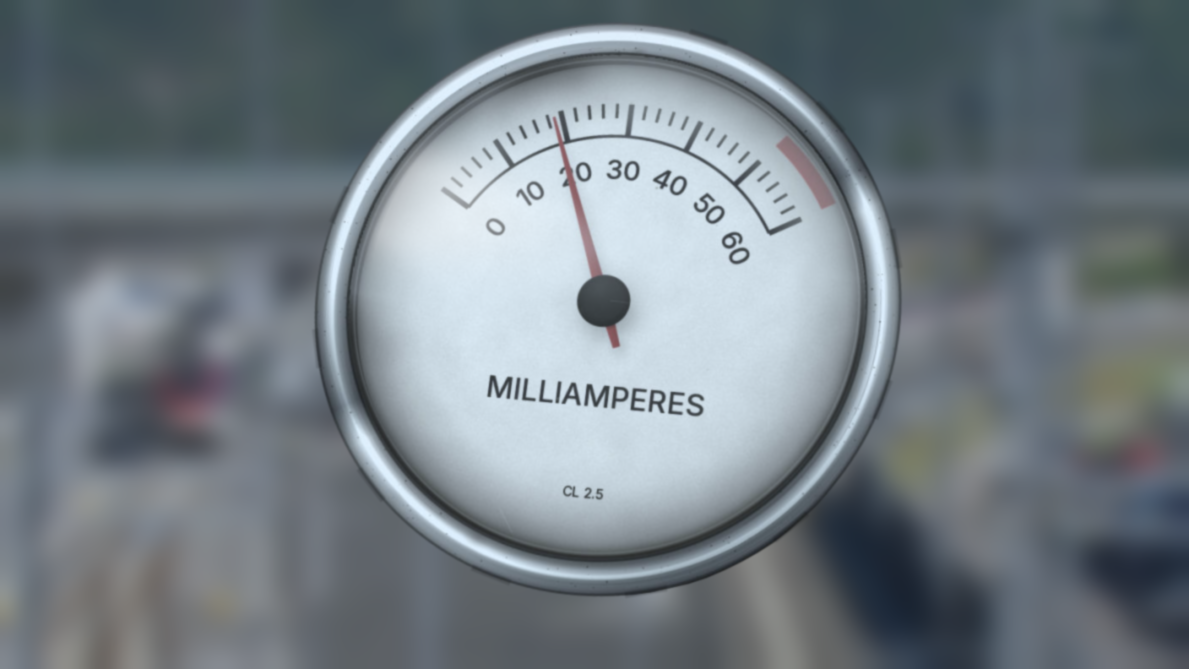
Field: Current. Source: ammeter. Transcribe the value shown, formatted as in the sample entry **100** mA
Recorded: **19** mA
